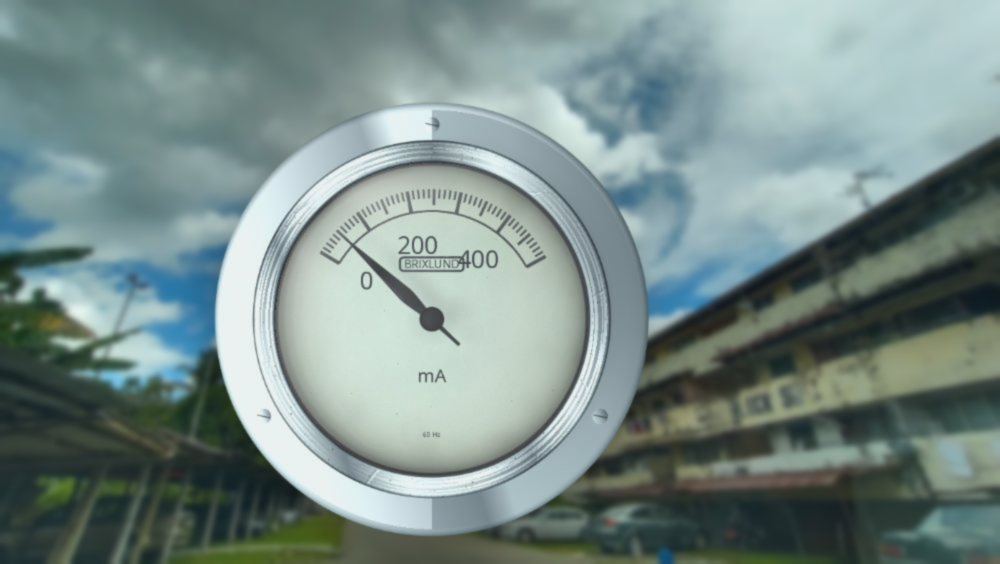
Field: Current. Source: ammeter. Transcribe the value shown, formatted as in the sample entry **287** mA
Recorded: **50** mA
